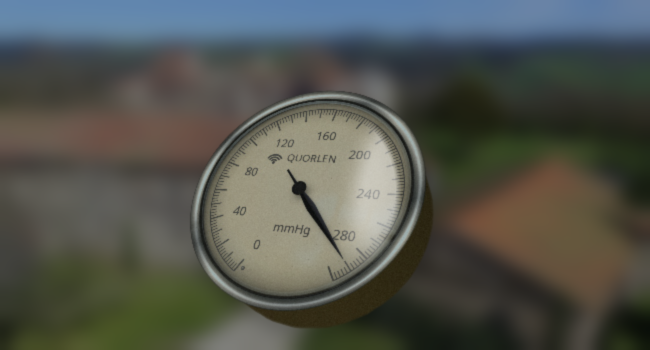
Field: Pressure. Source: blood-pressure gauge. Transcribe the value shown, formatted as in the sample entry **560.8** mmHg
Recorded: **290** mmHg
